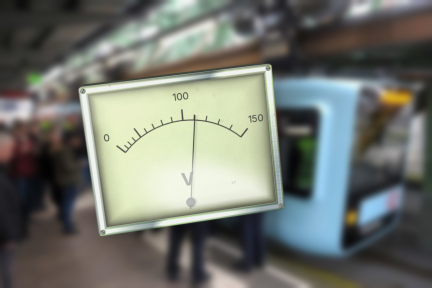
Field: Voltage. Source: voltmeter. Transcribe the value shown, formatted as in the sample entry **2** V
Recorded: **110** V
